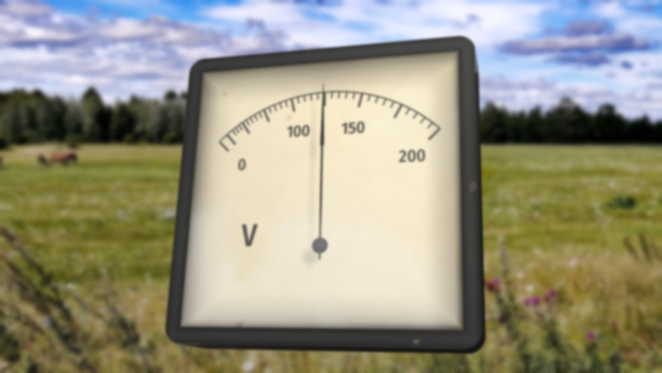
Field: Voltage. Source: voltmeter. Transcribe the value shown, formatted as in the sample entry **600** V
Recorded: **125** V
